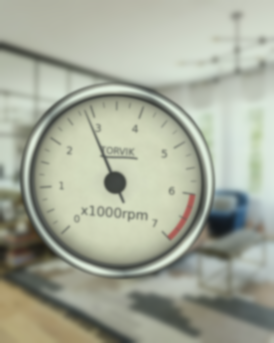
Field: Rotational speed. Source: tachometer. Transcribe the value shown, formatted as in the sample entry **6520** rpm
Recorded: **2875** rpm
